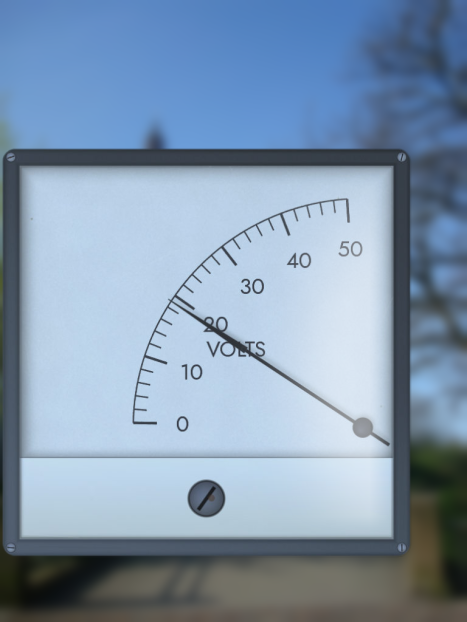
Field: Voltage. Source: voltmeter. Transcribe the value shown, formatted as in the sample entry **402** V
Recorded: **19** V
